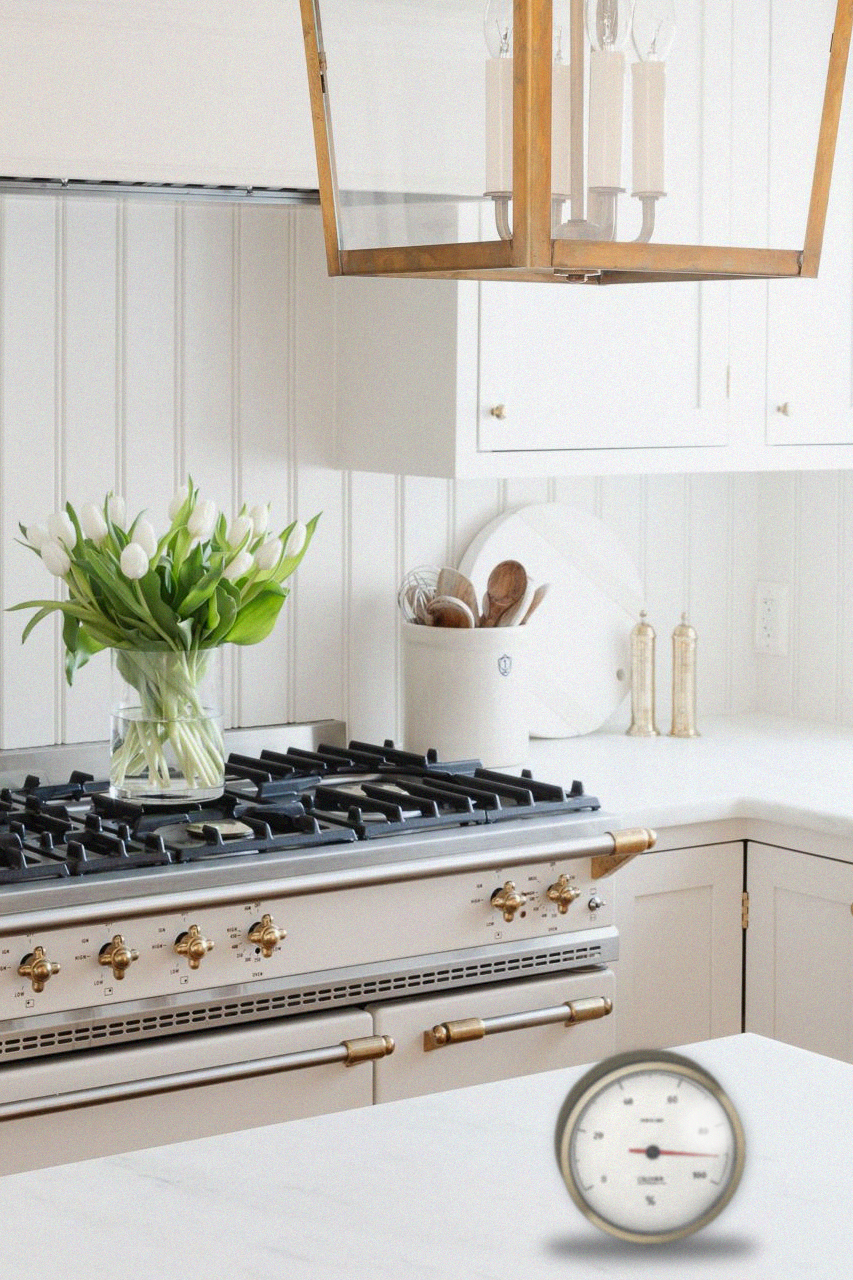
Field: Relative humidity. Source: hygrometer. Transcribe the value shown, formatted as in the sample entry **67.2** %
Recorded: **90** %
